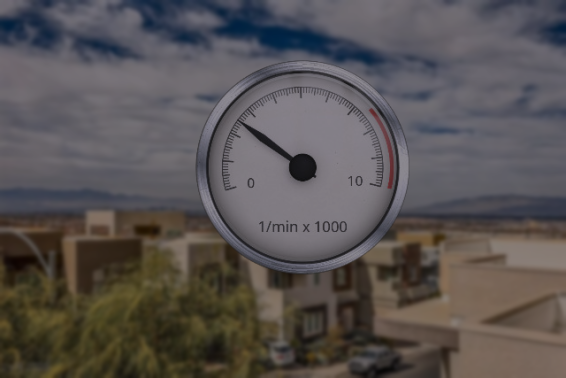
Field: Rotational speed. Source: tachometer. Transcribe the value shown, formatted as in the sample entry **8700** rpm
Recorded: **2500** rpm
